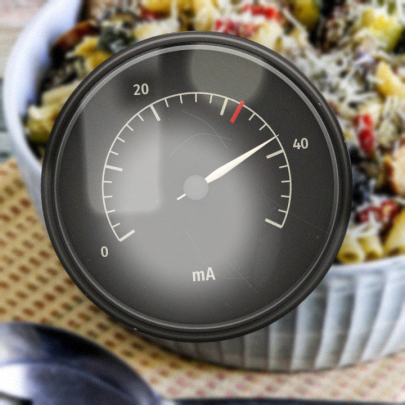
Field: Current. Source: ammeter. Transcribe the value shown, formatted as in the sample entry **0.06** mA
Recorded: **38** mA
